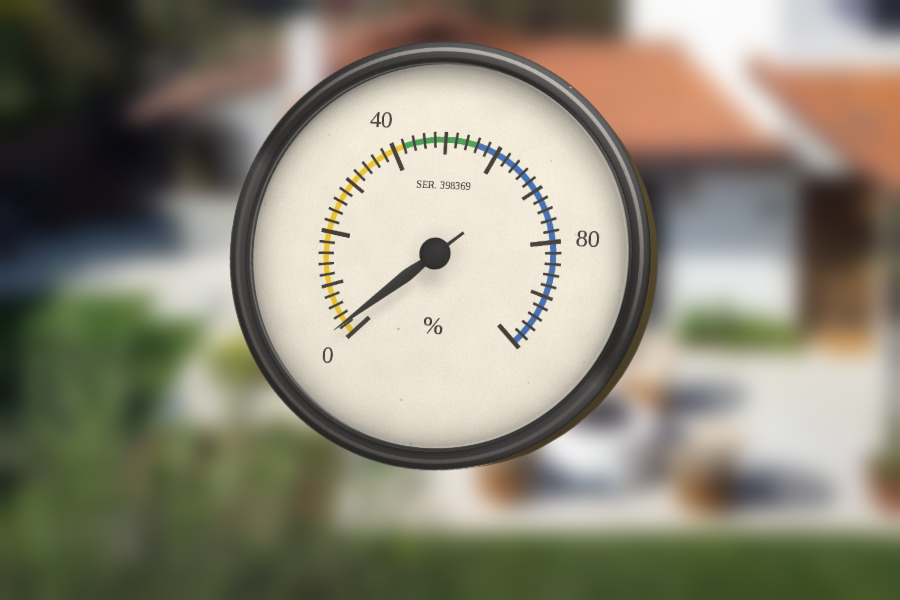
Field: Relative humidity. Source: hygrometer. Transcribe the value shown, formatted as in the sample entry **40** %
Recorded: **2** %
